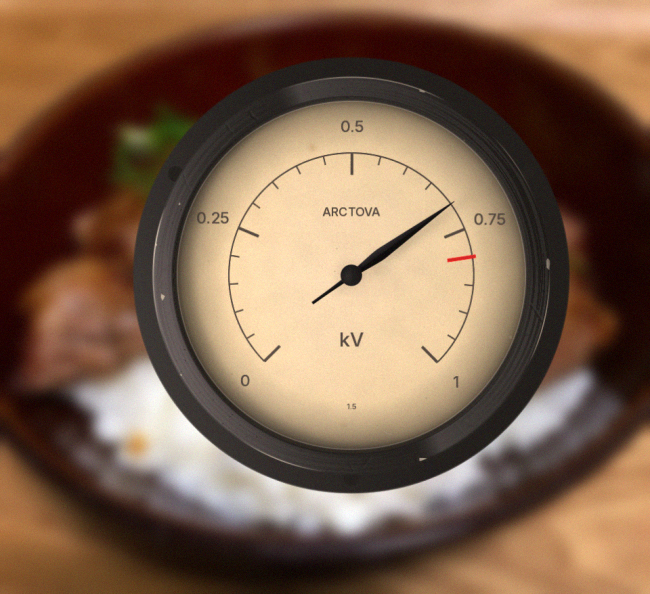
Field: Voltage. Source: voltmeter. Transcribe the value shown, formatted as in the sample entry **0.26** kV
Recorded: **0.7** kV
